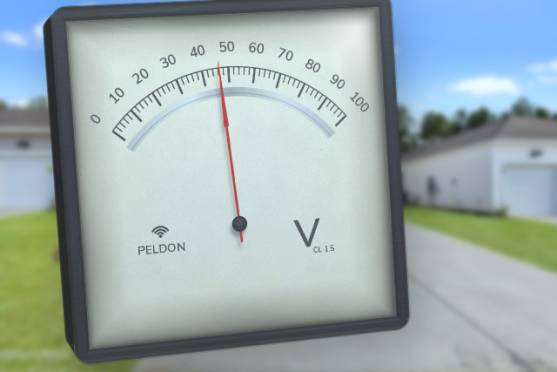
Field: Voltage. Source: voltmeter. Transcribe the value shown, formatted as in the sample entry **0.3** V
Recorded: **46** V
